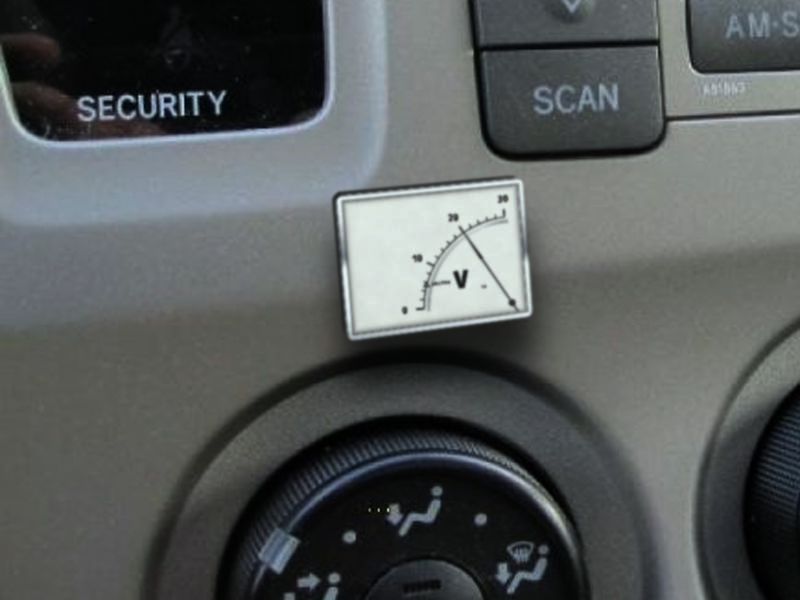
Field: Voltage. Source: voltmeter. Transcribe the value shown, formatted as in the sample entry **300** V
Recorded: **20** V
